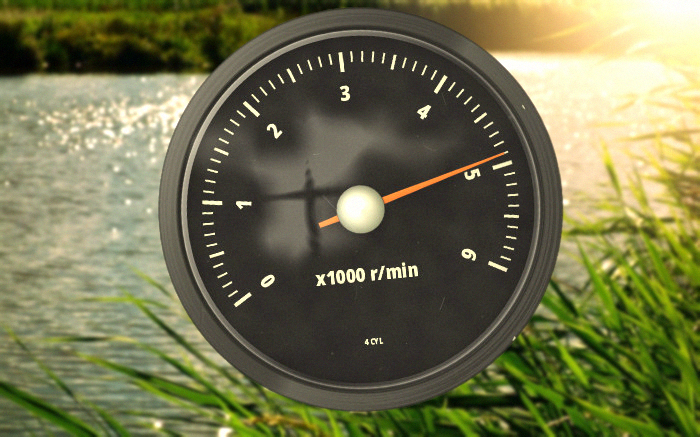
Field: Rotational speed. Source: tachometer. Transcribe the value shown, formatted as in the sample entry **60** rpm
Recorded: **4900** rpm
